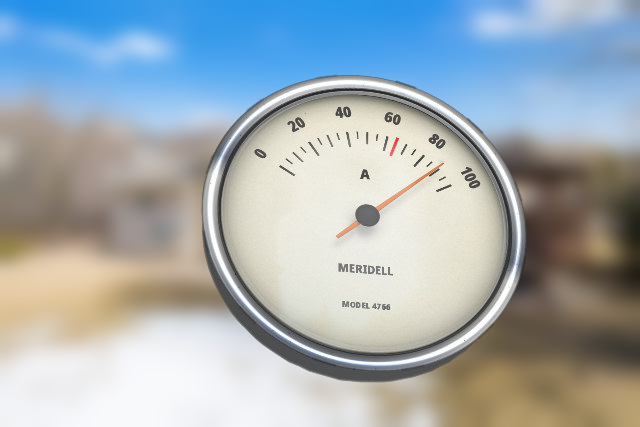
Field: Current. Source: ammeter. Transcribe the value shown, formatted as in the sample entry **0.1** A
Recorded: **90** A
